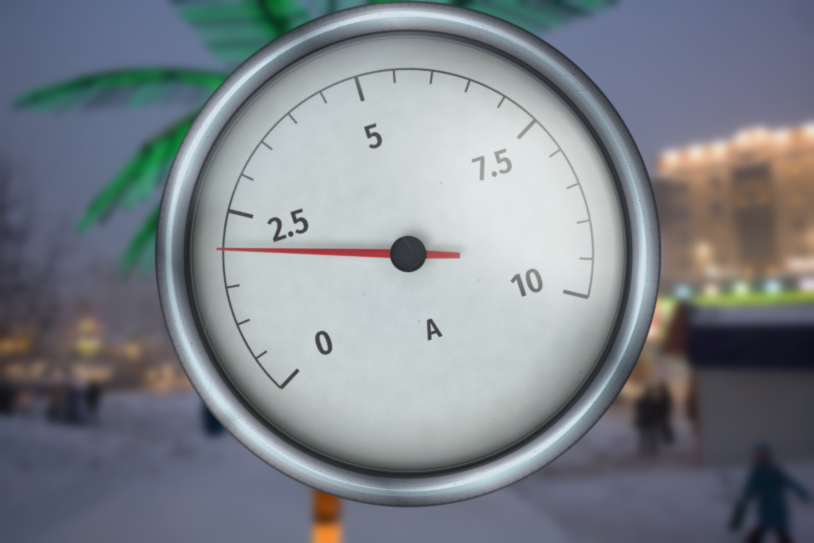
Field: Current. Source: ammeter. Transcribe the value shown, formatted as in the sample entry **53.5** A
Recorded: **2** A
